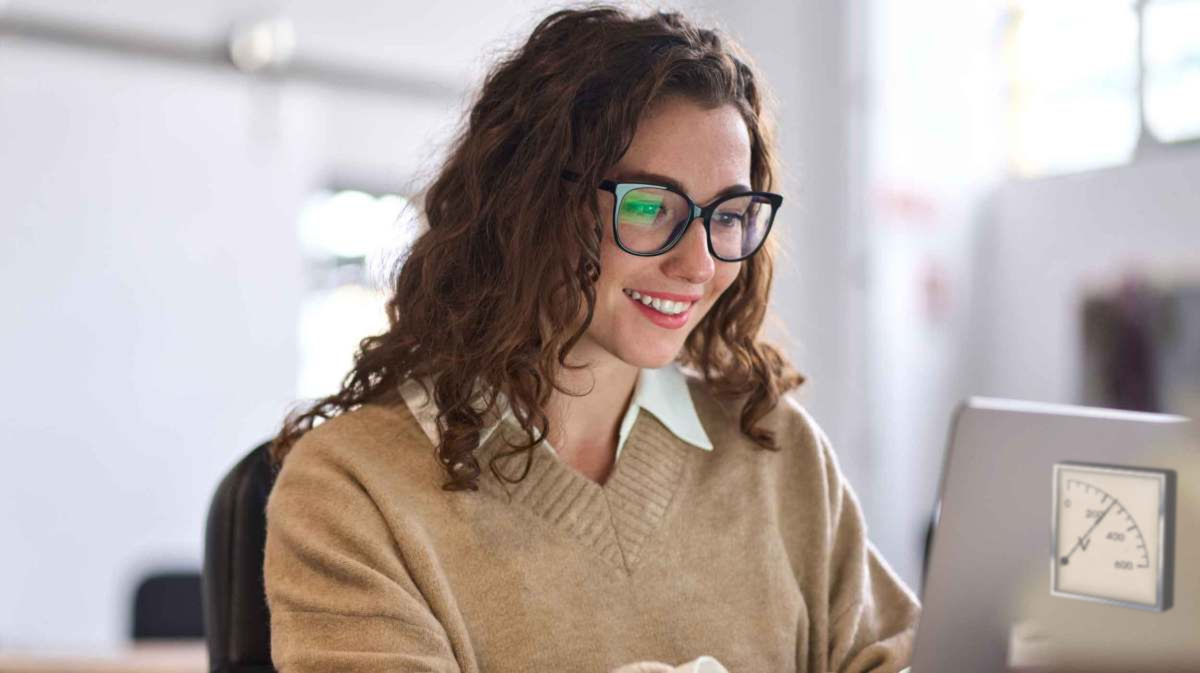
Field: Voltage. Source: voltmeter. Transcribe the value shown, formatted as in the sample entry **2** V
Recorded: **250** V
